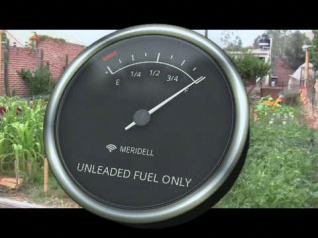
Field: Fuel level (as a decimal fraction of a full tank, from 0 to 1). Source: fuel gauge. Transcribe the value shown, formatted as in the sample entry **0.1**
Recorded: **1**
